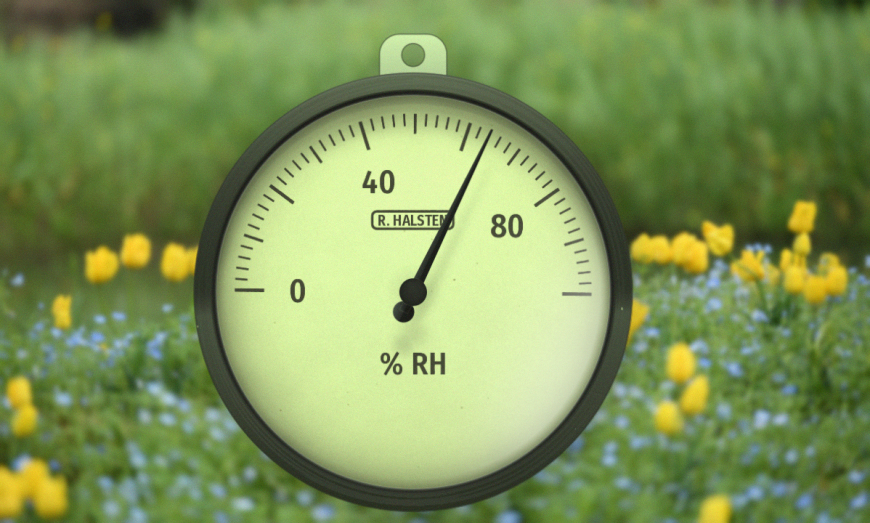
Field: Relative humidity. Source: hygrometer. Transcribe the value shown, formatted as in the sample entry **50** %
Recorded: **64** %
